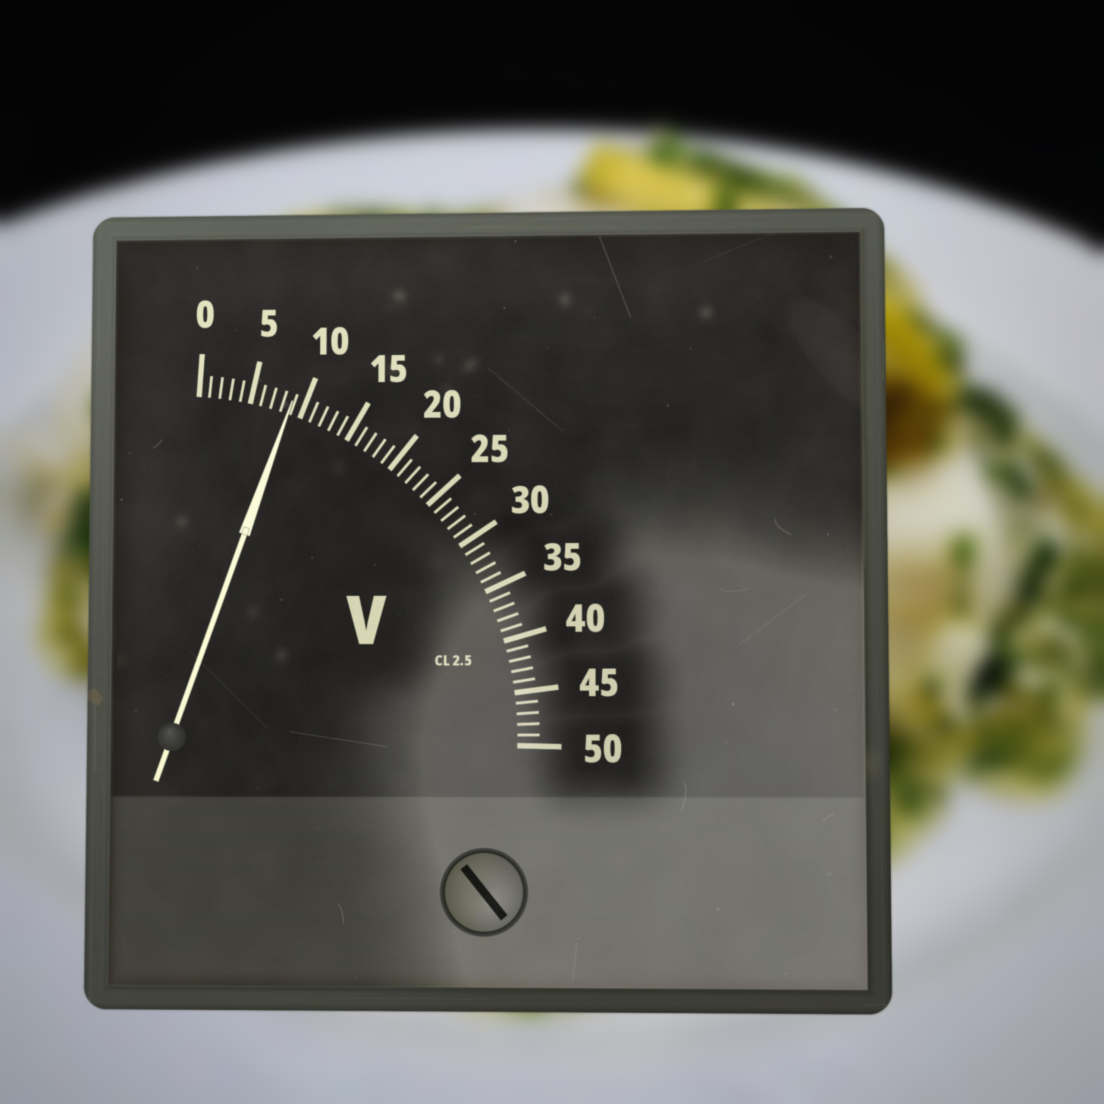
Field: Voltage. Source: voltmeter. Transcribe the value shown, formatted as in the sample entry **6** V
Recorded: **9** V
